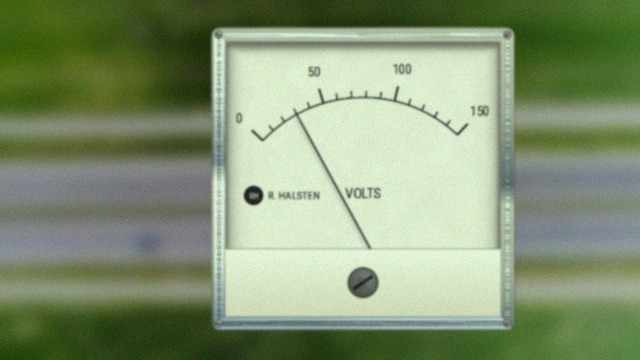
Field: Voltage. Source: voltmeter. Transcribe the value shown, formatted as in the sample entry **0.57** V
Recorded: **30** V
